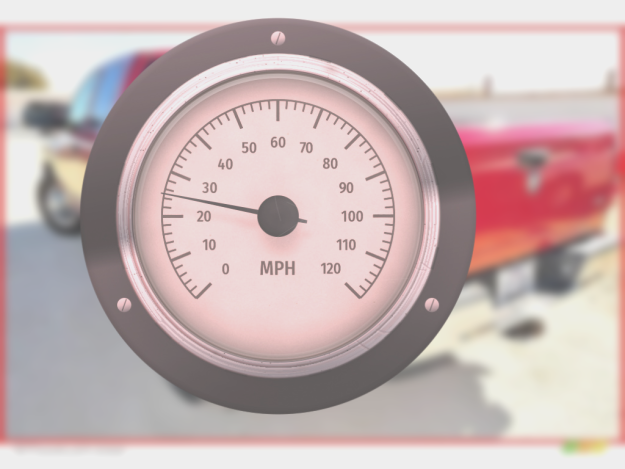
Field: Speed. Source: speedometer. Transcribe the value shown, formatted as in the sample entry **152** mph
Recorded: **25** mph
